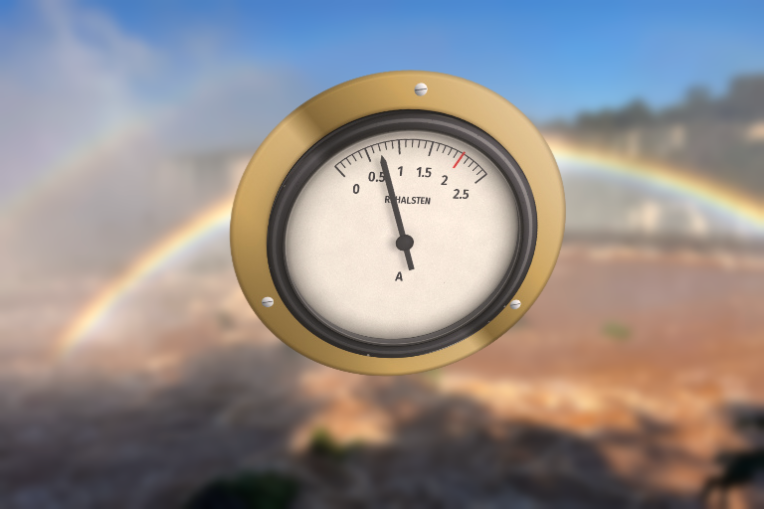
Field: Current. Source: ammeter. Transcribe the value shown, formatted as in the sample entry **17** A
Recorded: **0.7** A
